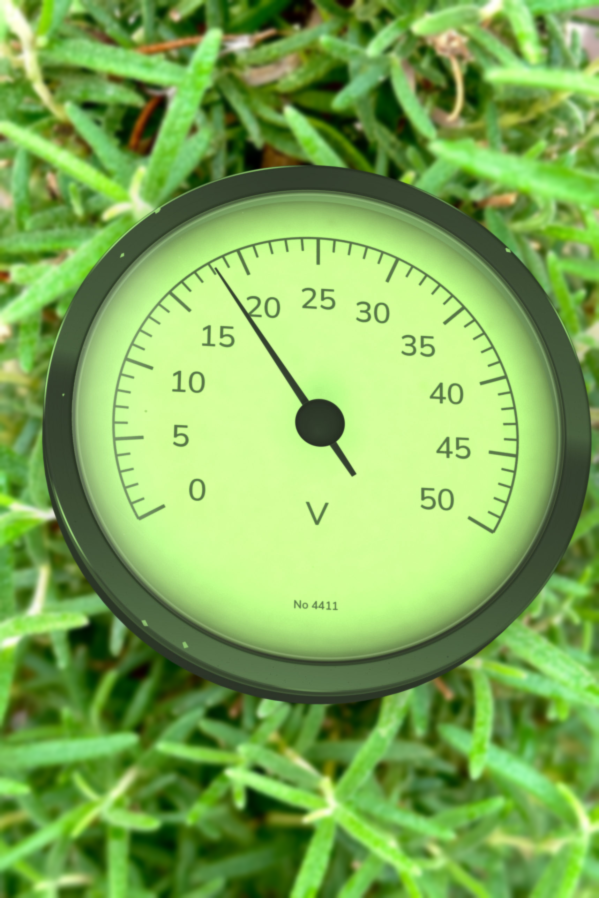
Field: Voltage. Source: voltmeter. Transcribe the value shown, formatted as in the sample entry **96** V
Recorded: **18** V
